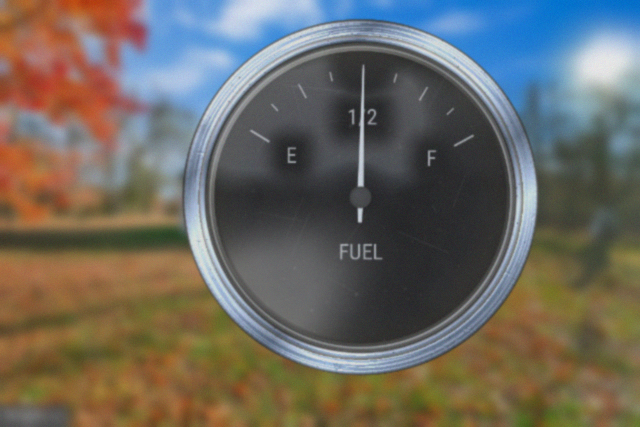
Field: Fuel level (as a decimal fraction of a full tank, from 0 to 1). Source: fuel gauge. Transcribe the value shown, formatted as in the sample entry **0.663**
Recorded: **0.5**
